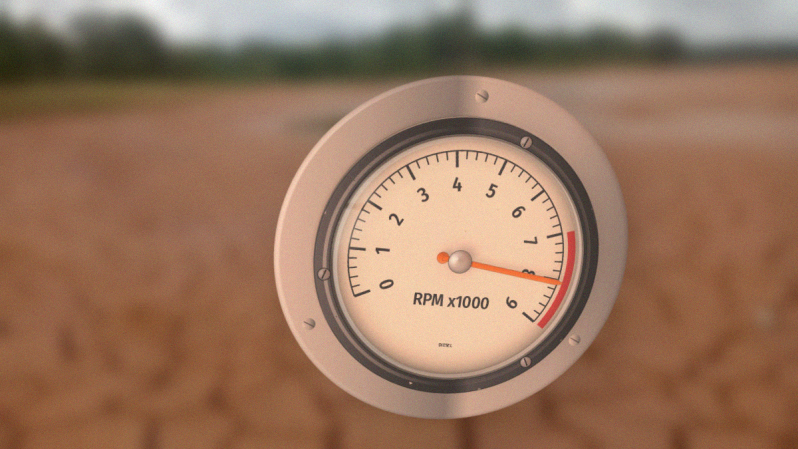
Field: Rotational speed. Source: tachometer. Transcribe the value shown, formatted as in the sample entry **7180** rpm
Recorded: **8000** rpm
